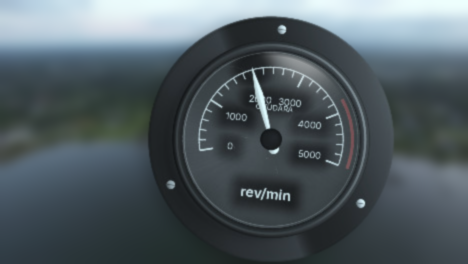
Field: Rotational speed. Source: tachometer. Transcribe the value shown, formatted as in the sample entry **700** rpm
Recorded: **2000** rpm
